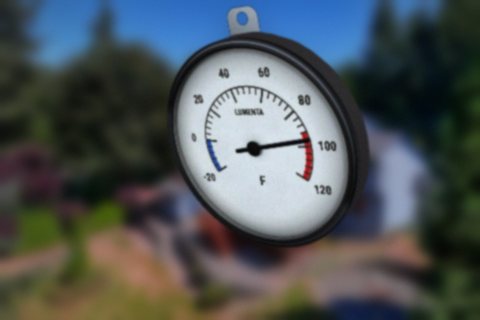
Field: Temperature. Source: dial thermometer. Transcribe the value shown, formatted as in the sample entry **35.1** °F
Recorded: **96** °F
